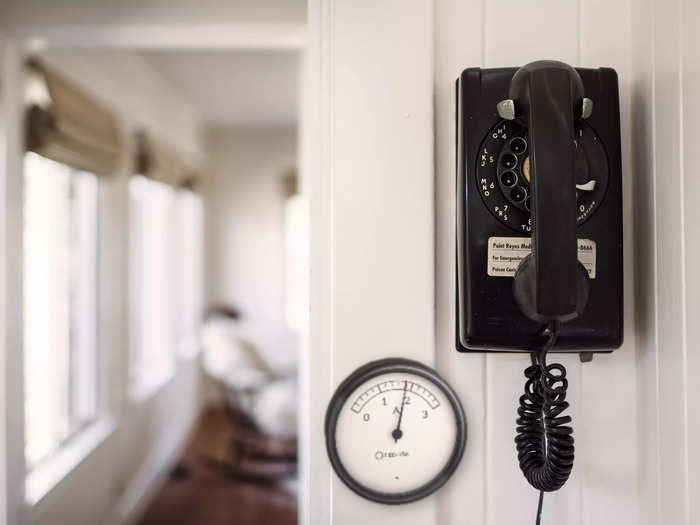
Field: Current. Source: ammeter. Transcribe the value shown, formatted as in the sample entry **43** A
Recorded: **1.8** A
